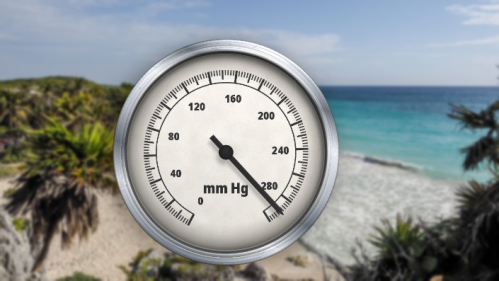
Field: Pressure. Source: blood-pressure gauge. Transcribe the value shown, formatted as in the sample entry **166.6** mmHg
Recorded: **290** mmHg
